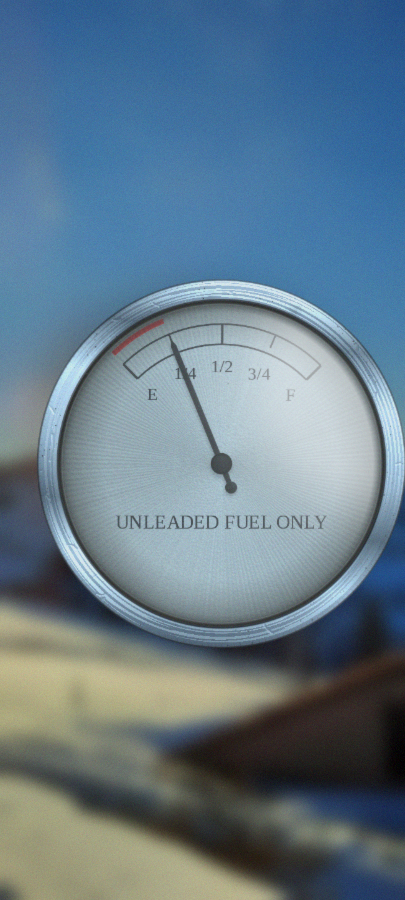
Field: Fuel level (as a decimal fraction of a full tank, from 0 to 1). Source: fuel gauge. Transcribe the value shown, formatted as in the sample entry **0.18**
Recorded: **0.25**
